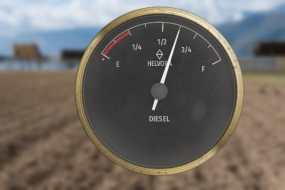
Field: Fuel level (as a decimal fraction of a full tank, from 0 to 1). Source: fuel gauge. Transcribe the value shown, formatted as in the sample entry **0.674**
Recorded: **0.625**
